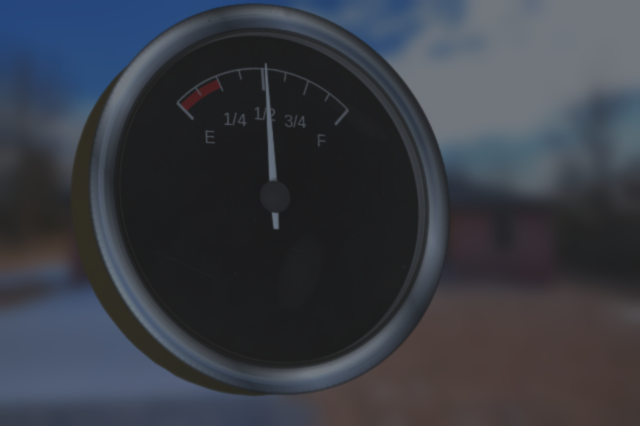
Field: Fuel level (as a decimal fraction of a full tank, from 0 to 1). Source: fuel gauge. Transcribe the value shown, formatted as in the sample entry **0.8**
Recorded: **0.5**
